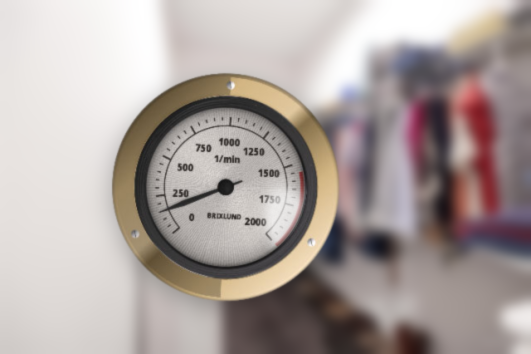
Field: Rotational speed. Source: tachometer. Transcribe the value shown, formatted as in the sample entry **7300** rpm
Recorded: **150** rpm
